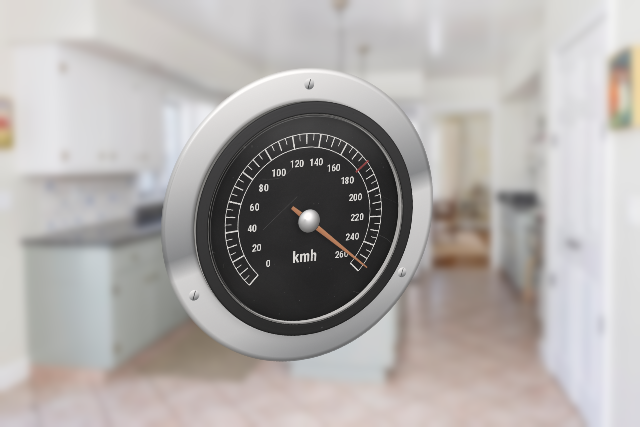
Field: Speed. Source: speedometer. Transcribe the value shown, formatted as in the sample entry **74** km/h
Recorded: **255** km/h
